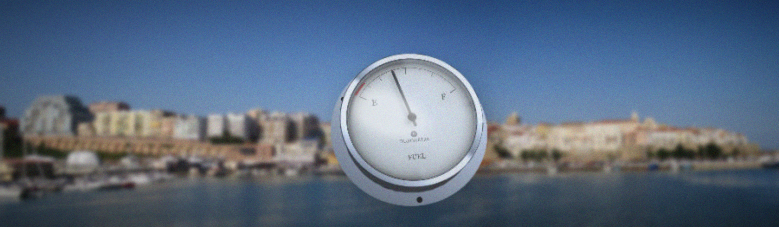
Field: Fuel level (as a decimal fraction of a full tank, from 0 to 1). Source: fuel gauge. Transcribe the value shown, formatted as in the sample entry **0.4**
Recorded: **0.375**
